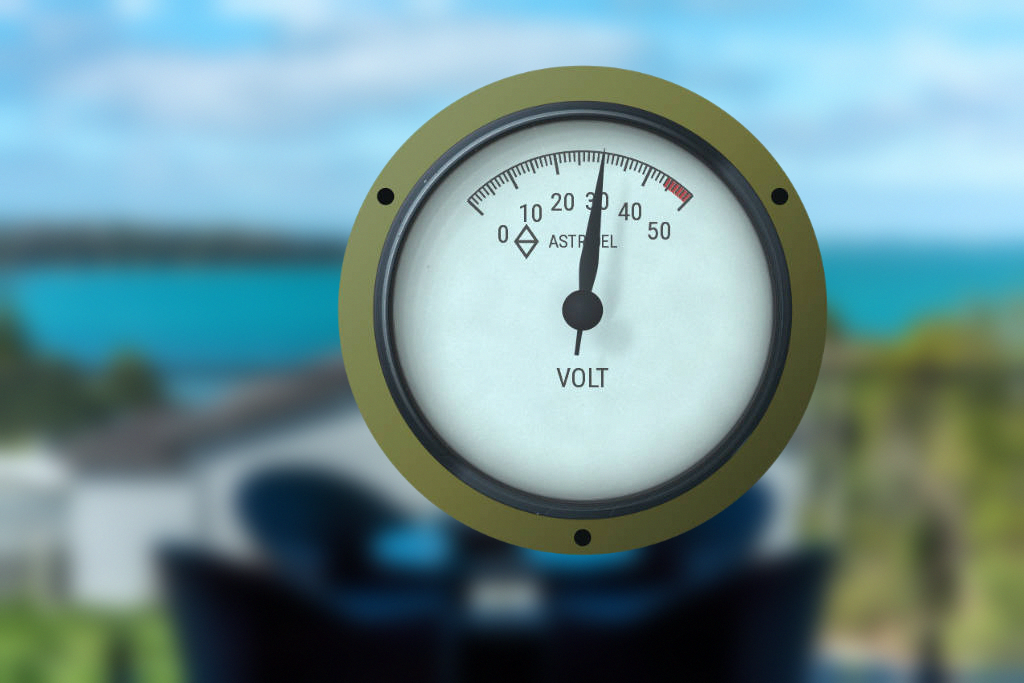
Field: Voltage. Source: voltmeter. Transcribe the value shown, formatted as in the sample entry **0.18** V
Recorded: **30** V
